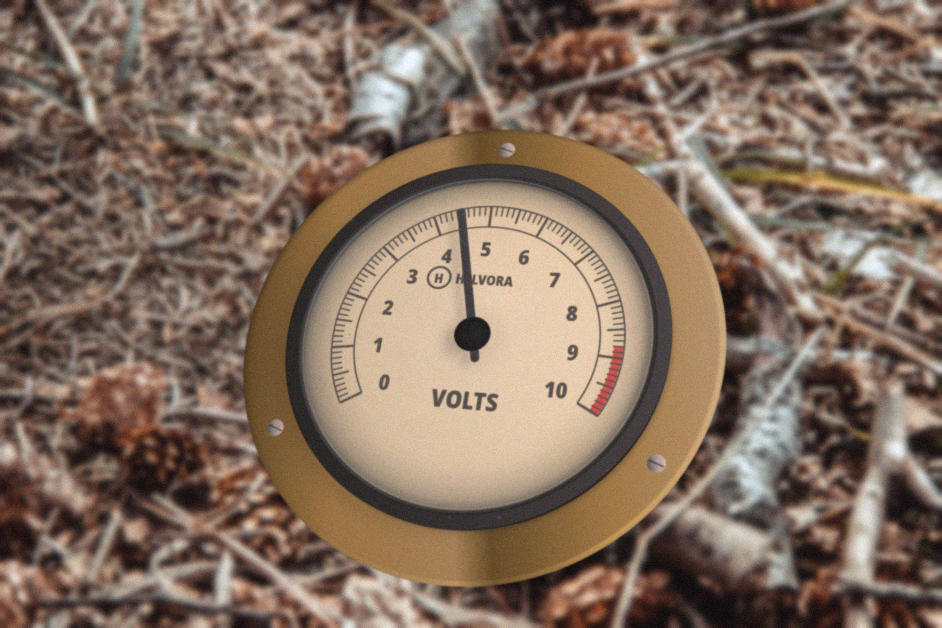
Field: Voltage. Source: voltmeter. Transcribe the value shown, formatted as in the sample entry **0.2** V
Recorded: **4.5** V
